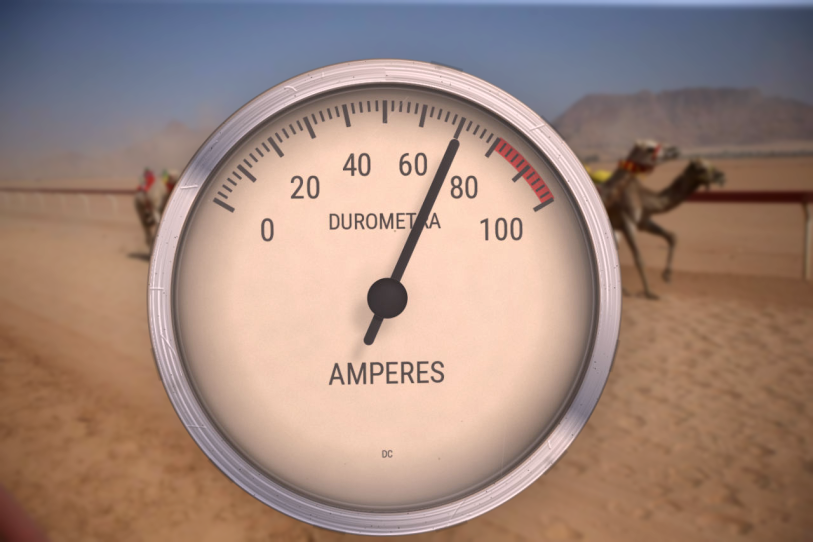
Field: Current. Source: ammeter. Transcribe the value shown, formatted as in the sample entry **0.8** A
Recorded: **70** A
